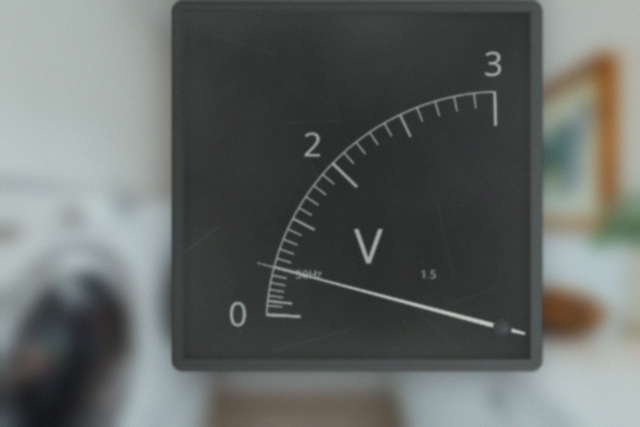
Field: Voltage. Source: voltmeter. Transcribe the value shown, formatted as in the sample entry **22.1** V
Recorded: **1** V
